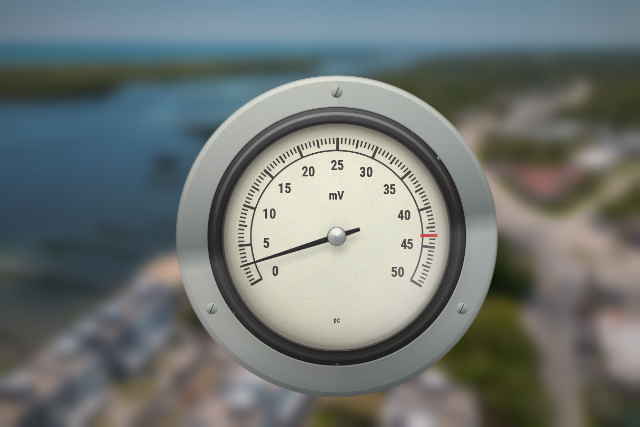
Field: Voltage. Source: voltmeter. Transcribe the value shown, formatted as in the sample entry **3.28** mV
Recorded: **2.5** mV
